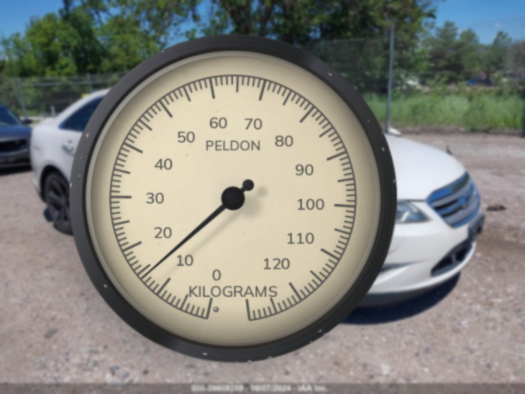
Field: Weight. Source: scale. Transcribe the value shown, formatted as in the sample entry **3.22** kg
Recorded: **14** kg
